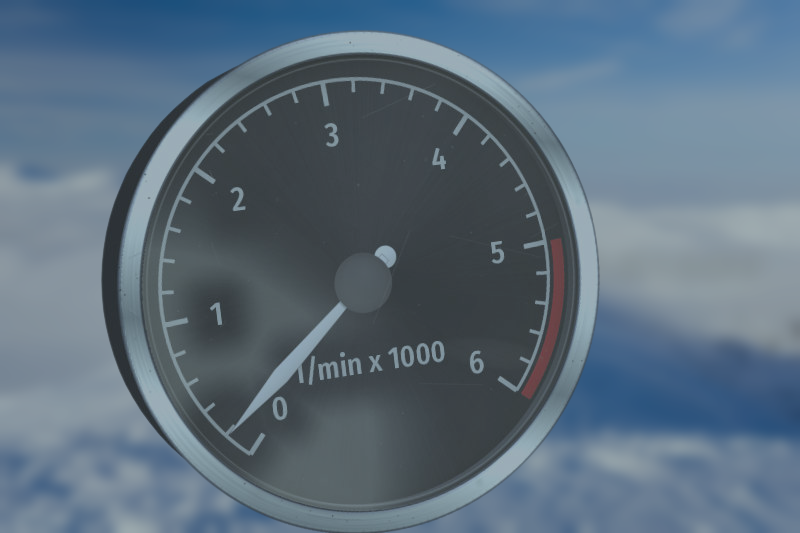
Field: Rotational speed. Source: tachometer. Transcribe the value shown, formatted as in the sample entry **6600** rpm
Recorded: **200** rpm
